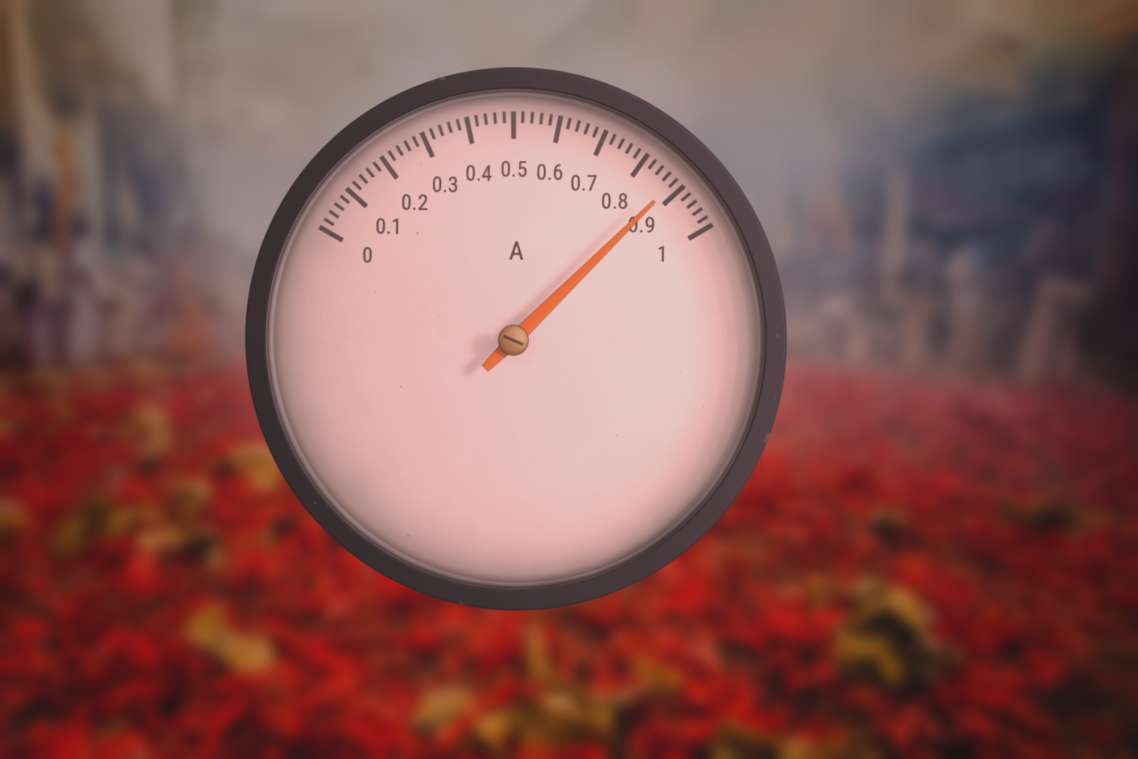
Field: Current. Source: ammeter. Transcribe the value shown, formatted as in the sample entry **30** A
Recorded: **0.88** A
